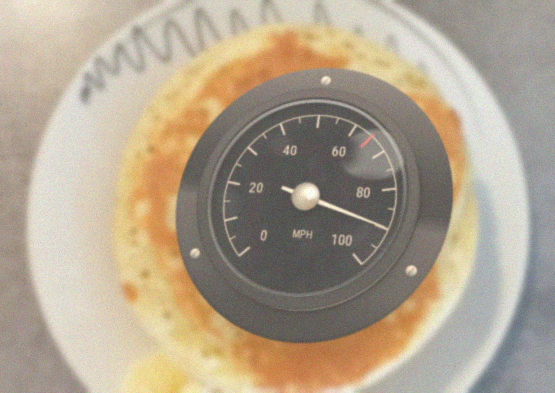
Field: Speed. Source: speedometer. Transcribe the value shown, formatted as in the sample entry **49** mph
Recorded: **90** mph
